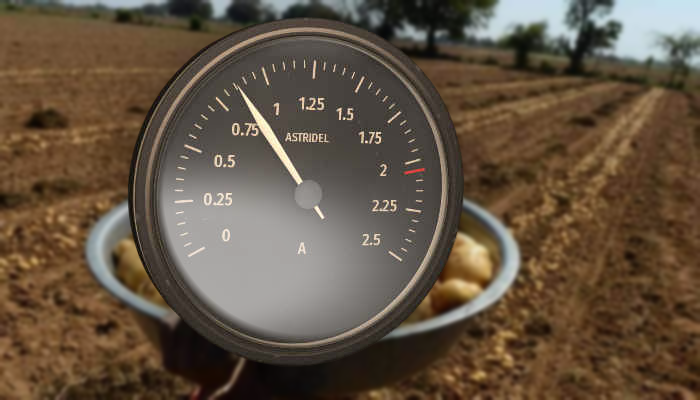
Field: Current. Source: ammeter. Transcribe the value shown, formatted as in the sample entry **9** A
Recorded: **0.85** A
